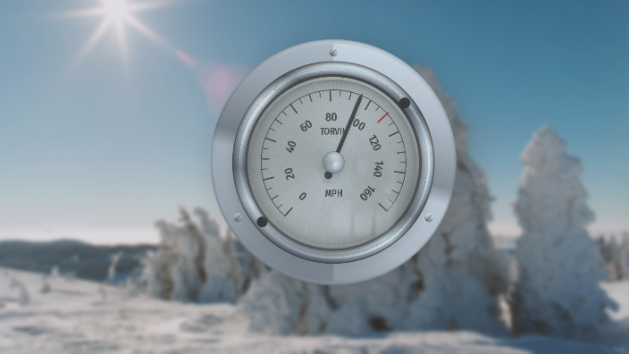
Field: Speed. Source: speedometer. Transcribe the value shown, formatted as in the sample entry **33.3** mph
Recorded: **95** mph
